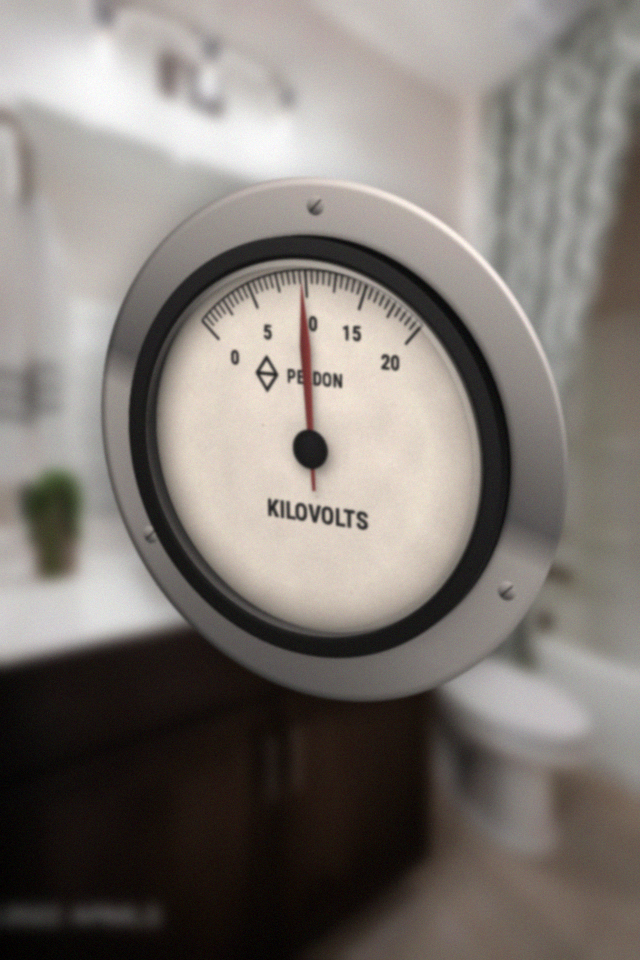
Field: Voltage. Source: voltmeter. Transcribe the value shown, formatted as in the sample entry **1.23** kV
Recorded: **10** kV
